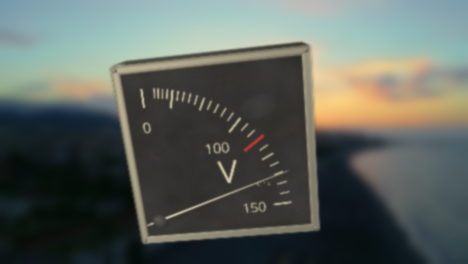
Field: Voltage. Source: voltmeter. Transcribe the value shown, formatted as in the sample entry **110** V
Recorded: **135** V
